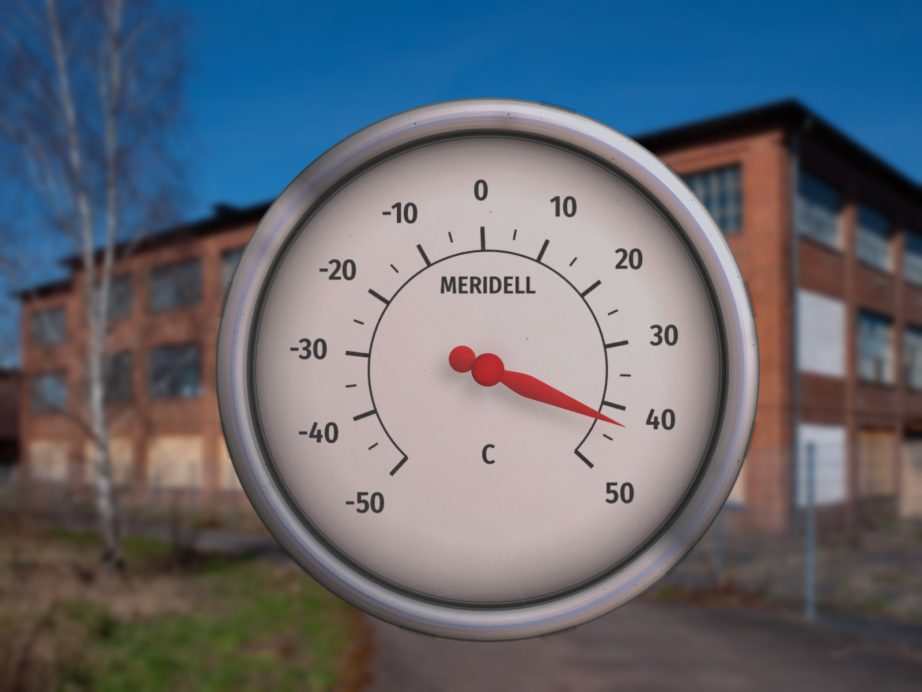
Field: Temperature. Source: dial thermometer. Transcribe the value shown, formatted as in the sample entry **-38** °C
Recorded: **42.5** °C
